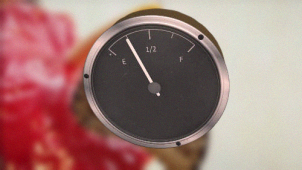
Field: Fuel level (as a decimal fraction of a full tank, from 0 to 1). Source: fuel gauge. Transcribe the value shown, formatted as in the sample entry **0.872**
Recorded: **0.25**
